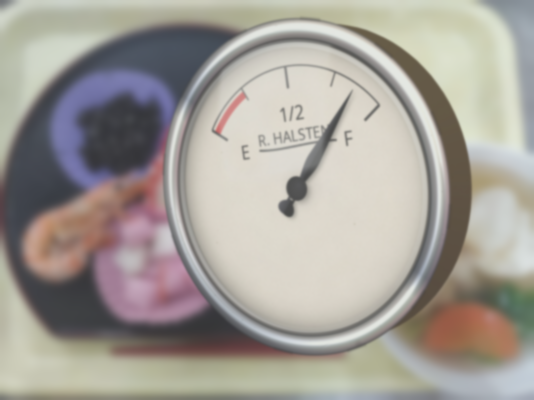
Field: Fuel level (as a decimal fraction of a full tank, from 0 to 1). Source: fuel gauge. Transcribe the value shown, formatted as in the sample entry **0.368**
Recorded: **0.875**
